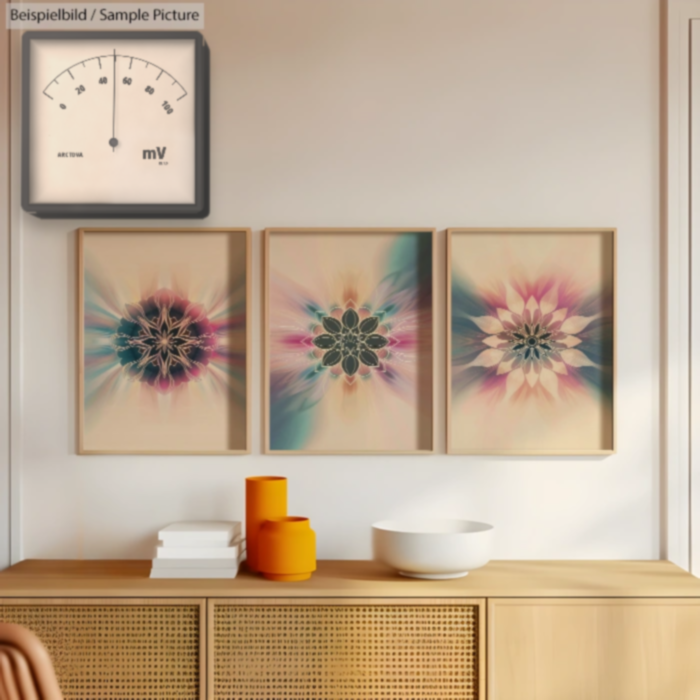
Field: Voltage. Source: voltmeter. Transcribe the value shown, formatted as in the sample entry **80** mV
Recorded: **50** mV
